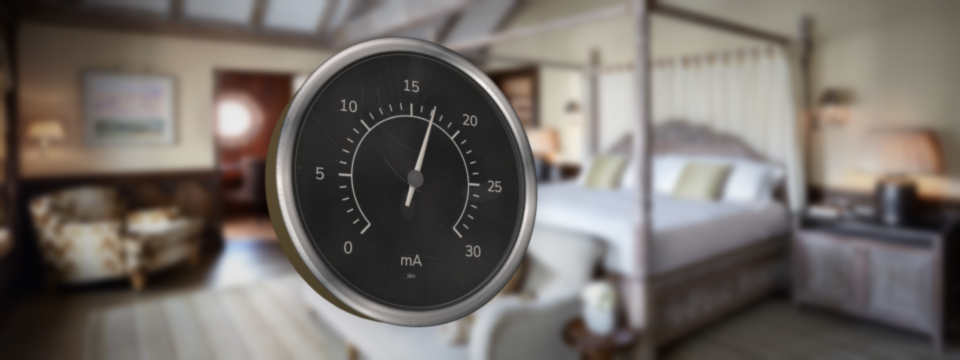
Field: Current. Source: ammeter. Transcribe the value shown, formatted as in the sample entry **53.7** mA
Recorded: **17** mA
